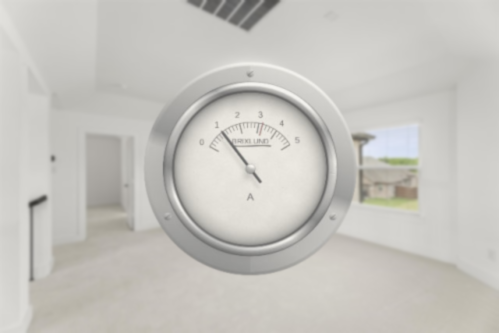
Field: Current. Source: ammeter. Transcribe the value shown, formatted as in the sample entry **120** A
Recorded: **1** A
